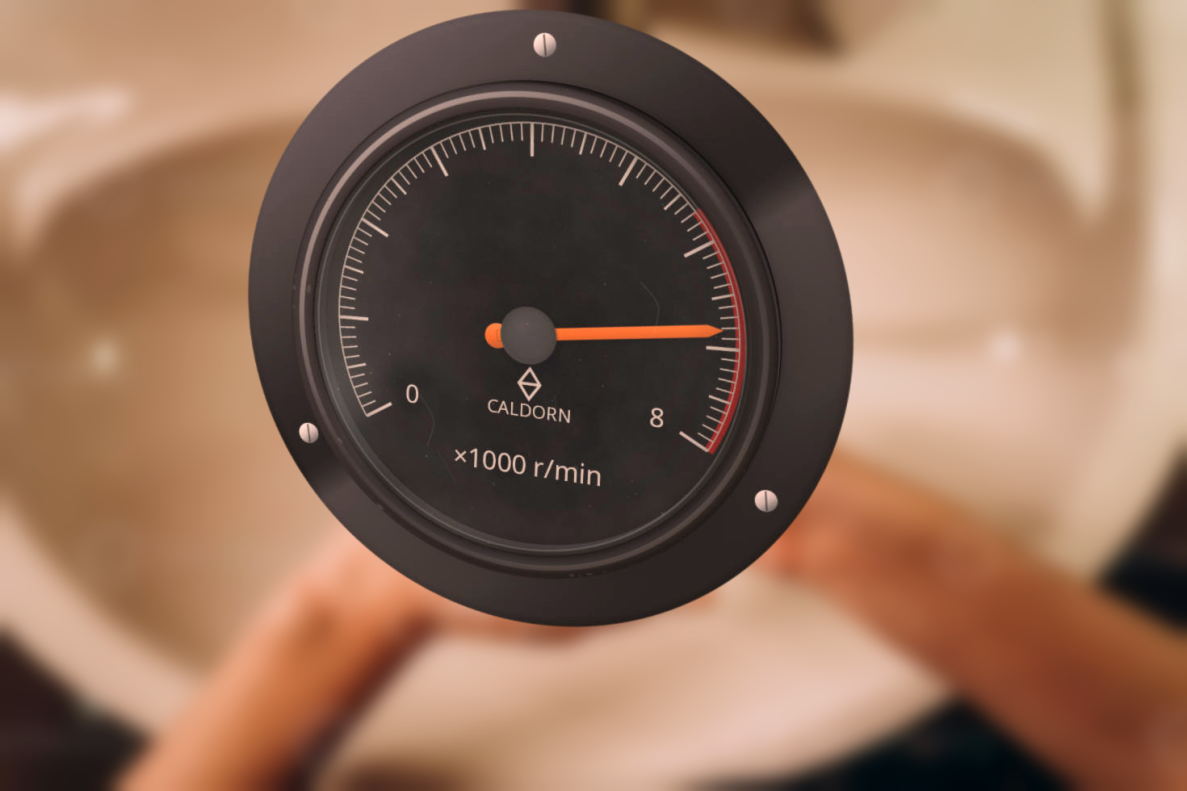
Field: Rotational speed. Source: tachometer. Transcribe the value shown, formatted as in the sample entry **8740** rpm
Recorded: **6800** rpm
